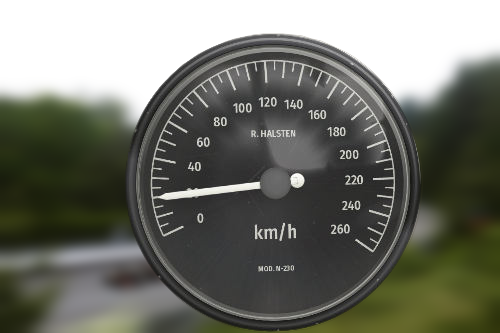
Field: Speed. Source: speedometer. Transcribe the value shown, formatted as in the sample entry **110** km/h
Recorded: **20** km/h
